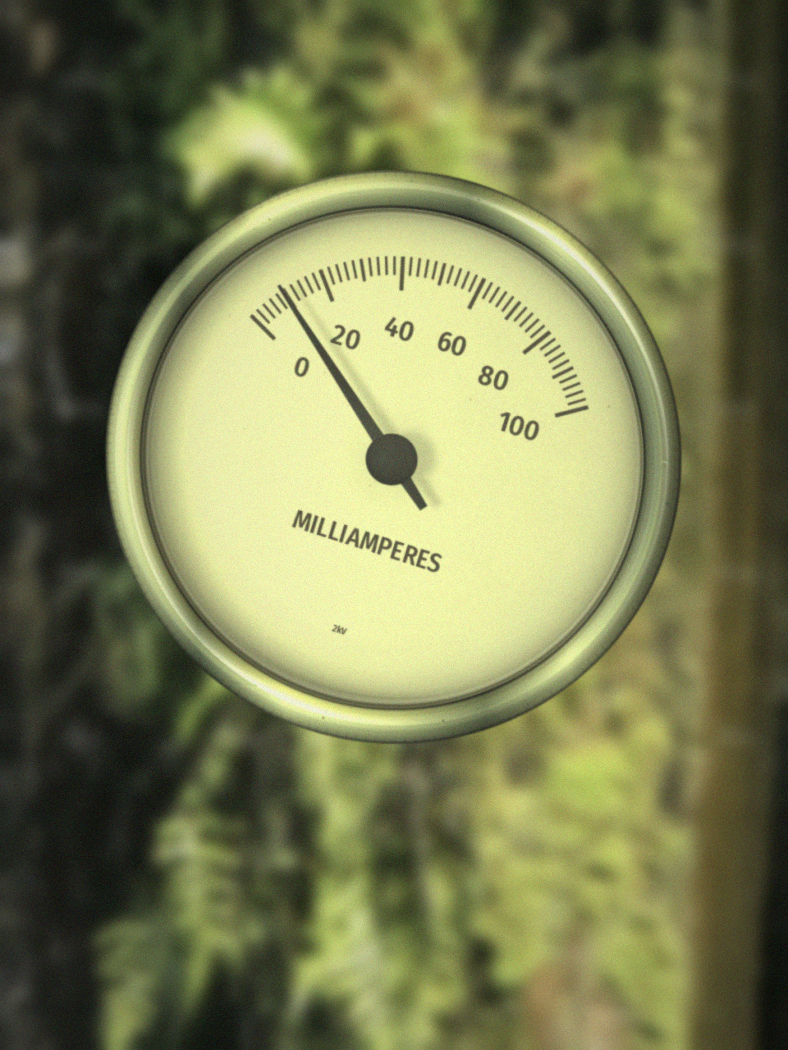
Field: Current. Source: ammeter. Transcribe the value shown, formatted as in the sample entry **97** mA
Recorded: **10** mA
